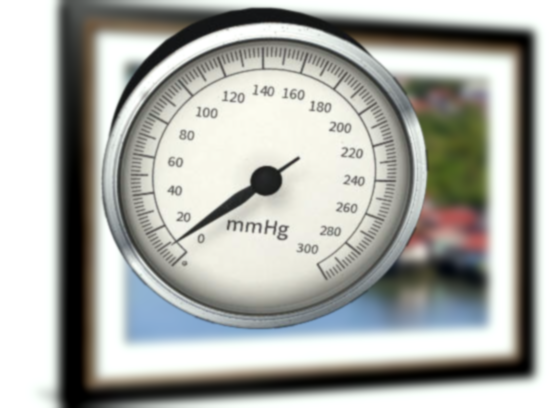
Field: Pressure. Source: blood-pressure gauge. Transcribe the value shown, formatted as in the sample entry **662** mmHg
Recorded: **10** mmHg
